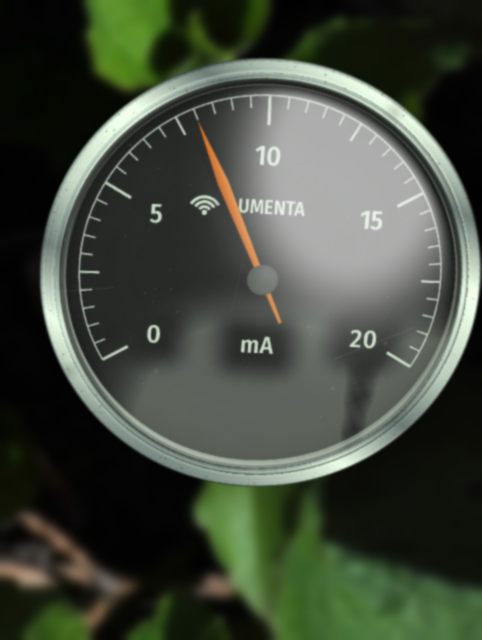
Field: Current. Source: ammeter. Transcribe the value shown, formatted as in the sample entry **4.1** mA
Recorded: **8** mA
